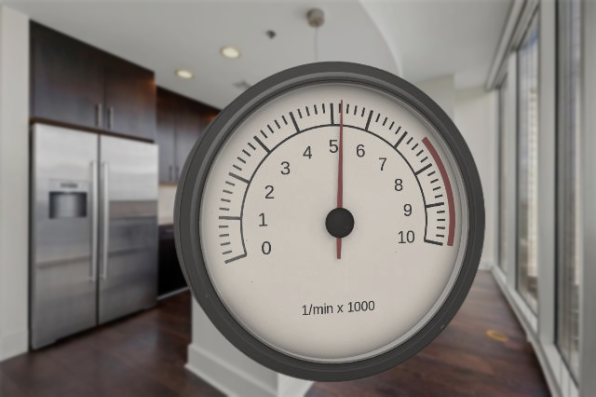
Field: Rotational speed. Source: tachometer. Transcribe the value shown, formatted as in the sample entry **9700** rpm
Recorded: **5200** rpm
